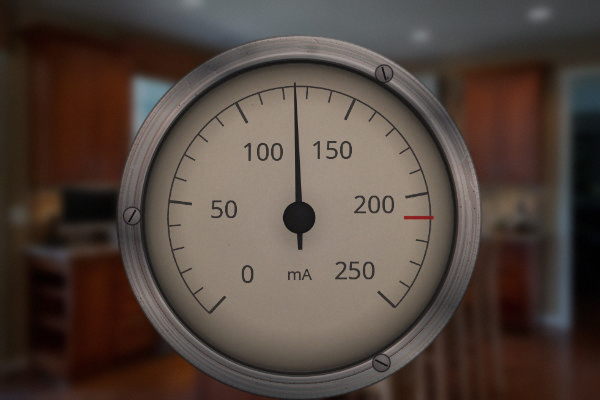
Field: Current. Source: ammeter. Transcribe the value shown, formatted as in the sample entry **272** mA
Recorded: **125** mA
